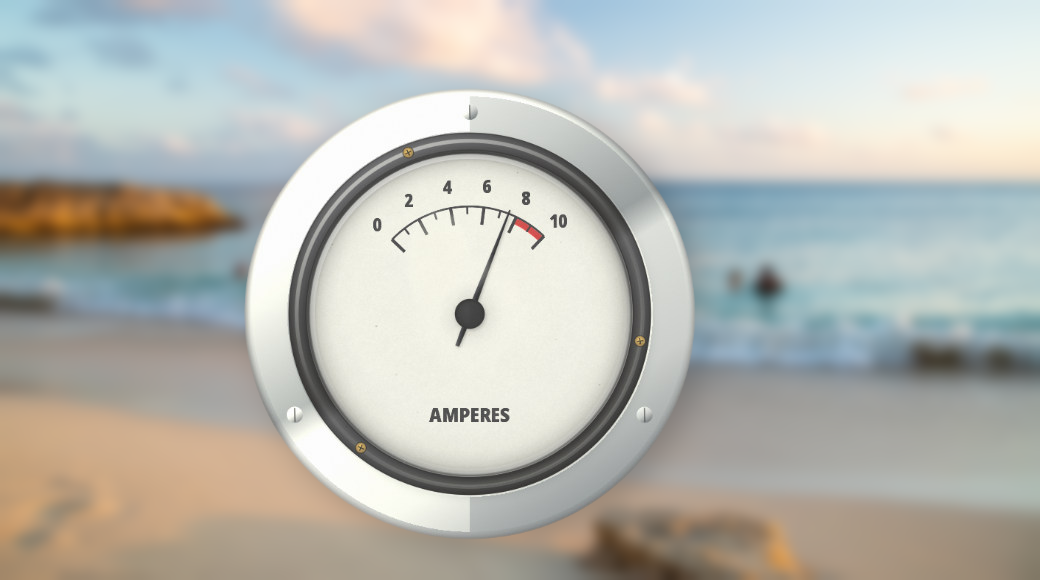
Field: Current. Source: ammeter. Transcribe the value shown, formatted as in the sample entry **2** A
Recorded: **7.5** A
